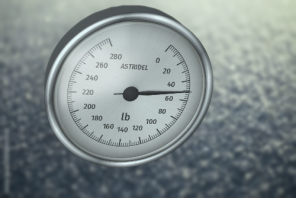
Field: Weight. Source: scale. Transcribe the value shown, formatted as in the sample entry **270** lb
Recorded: **50** lb
